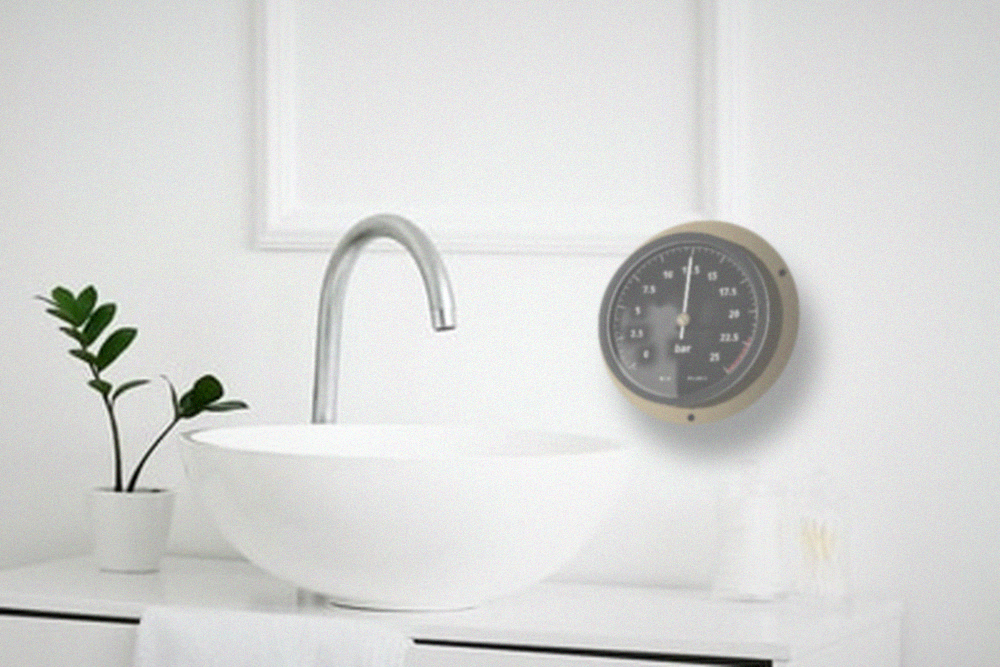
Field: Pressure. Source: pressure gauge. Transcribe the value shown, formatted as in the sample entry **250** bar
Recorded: **12.5** bar
